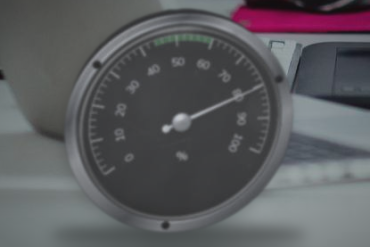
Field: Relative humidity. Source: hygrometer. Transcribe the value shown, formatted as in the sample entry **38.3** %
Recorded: **80** %
